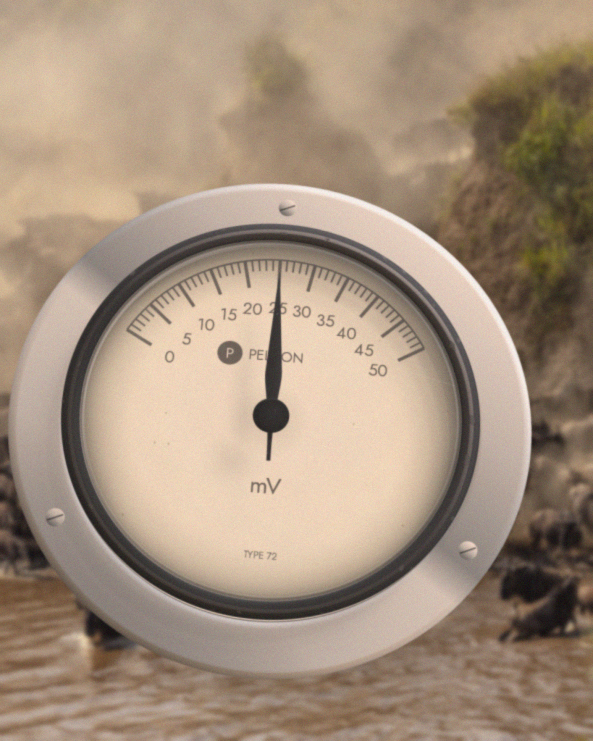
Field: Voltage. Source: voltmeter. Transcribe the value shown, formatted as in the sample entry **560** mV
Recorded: **25** mV
